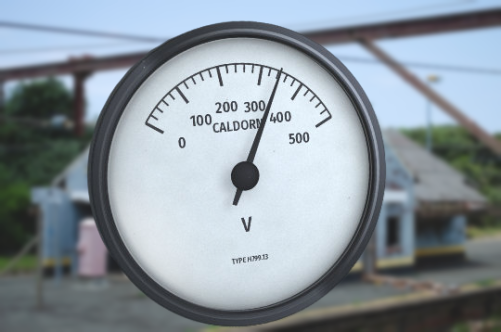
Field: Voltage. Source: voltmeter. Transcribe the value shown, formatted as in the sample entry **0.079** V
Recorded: **340** V
